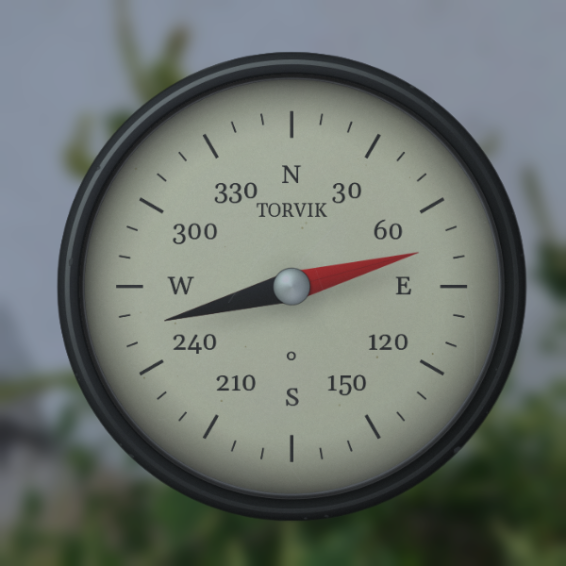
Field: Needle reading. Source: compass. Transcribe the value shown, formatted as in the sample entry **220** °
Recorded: **75** °
